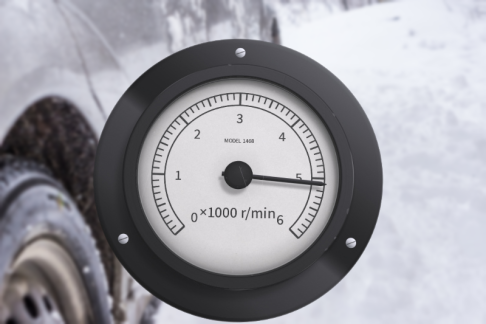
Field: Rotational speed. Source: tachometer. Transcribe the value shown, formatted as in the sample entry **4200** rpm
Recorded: **5100** rpm
